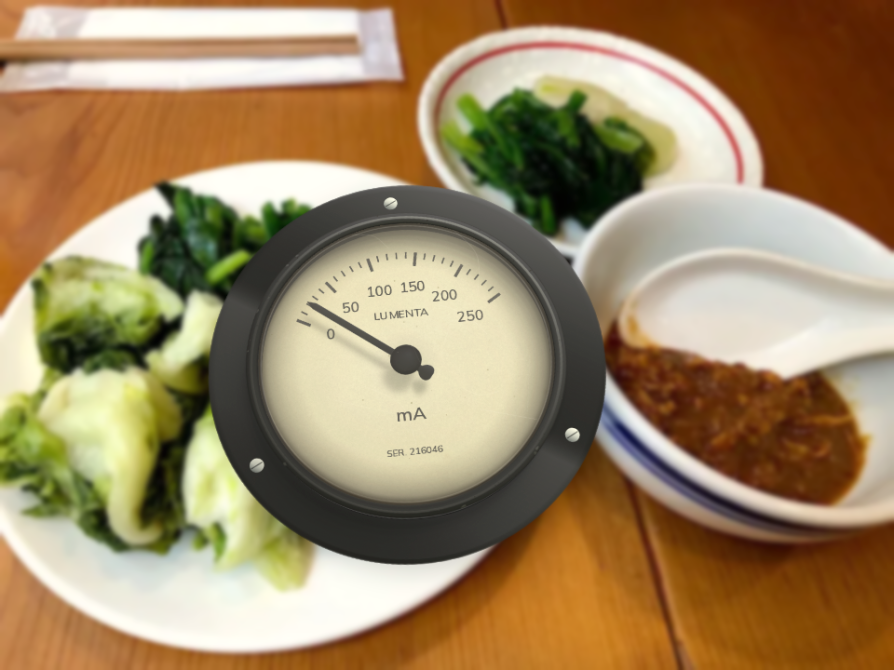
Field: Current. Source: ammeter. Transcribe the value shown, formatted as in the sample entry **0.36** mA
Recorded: **20** mA
